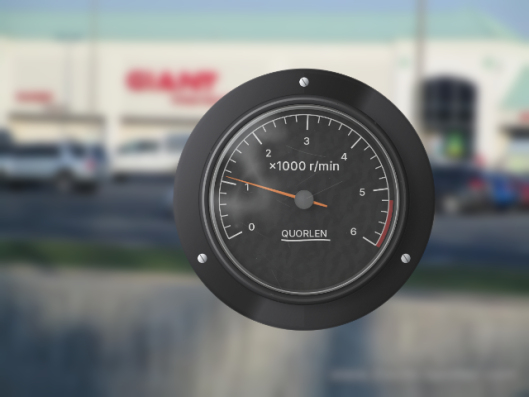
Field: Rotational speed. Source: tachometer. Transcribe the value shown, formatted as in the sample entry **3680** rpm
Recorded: **1100** rpm
